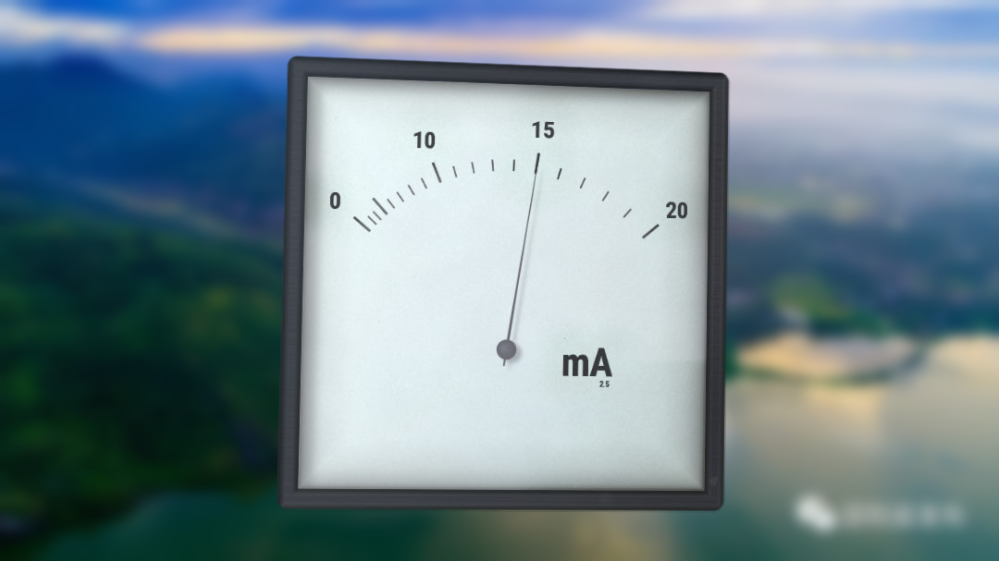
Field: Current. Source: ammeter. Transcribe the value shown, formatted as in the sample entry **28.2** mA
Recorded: **15** mA
